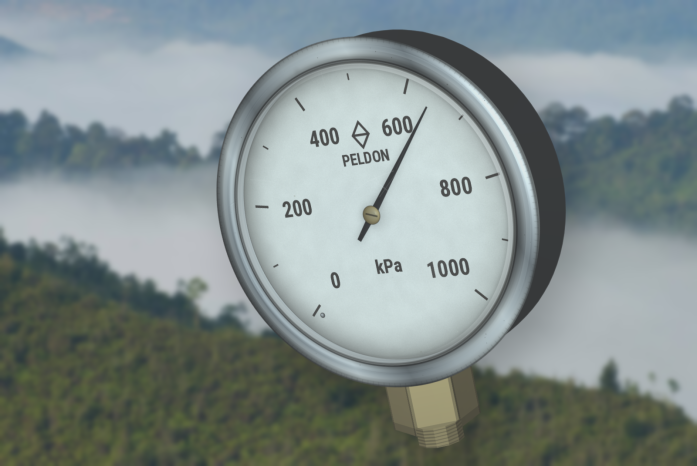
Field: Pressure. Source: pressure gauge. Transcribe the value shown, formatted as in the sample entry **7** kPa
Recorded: **650** kPa
